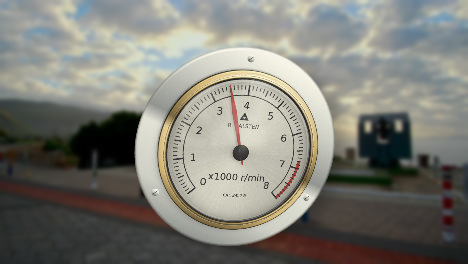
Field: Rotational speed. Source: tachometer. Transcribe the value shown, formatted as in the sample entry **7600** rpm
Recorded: **3500** rpm
